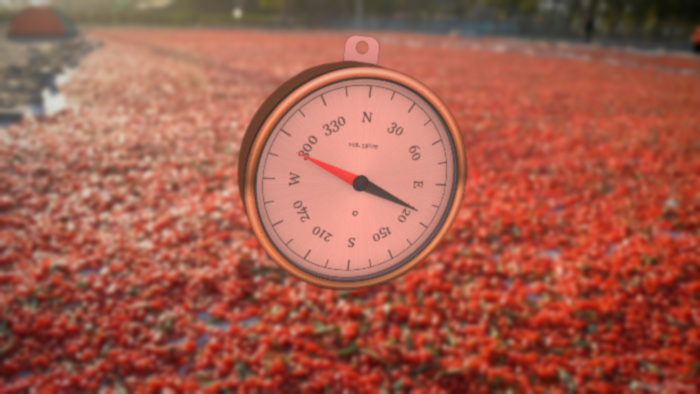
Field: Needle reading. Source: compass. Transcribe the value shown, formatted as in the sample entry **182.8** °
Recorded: **292.5** °
